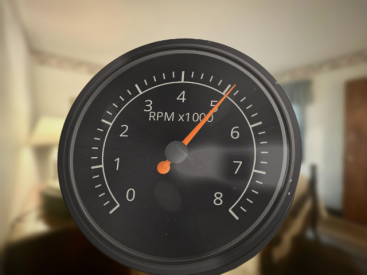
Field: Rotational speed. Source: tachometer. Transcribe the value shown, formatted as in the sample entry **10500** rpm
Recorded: **5100** rpm
